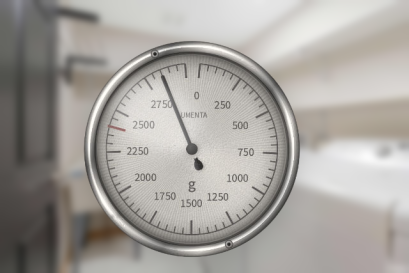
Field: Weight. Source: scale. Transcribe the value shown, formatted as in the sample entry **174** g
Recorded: **2850** g
